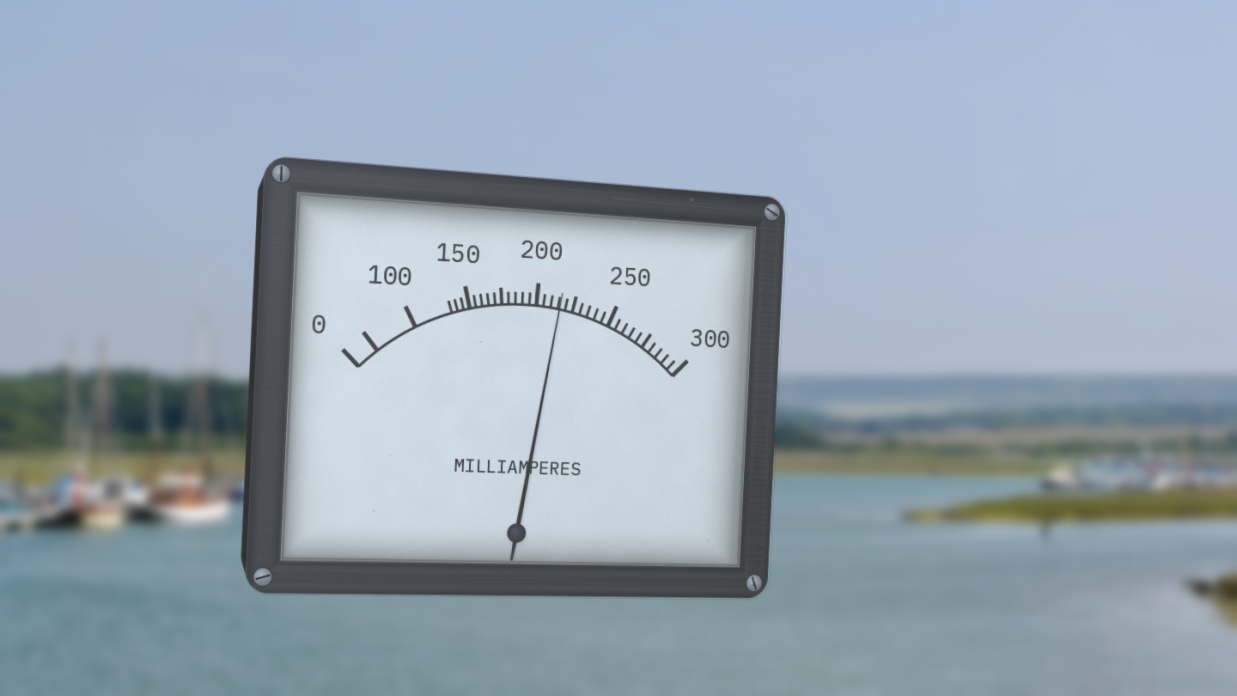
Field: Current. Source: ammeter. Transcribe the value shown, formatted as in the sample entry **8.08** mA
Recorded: **215** mA
